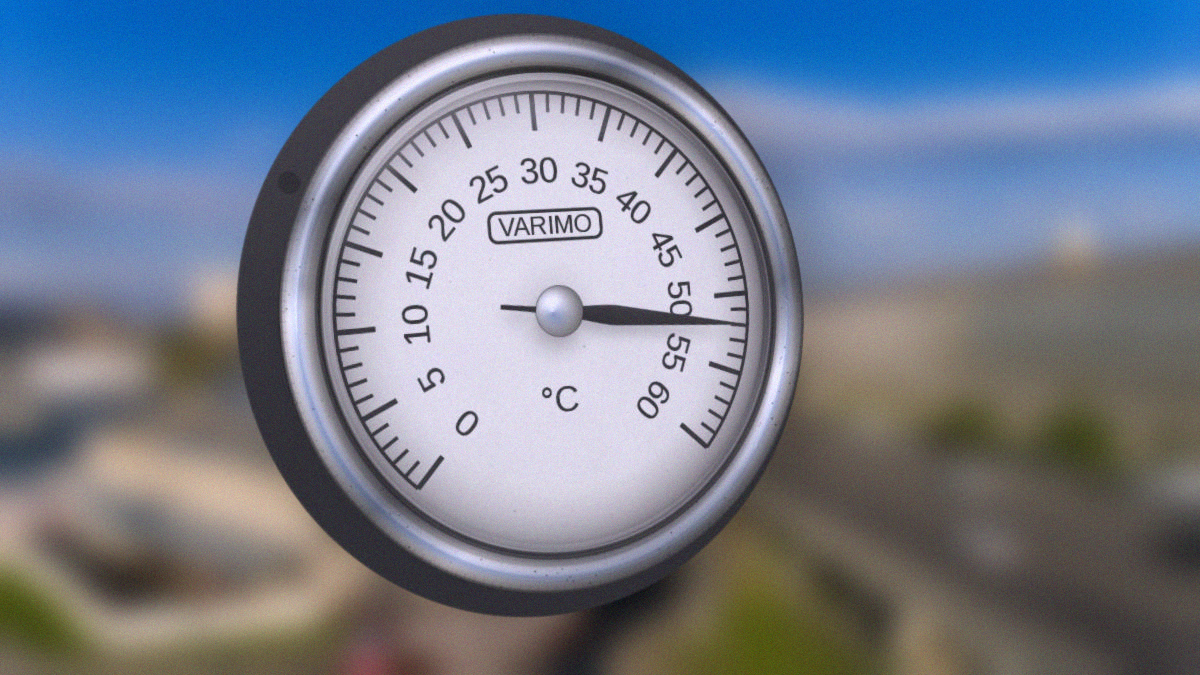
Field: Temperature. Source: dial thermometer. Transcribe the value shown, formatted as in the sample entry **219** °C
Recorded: **52** °C
